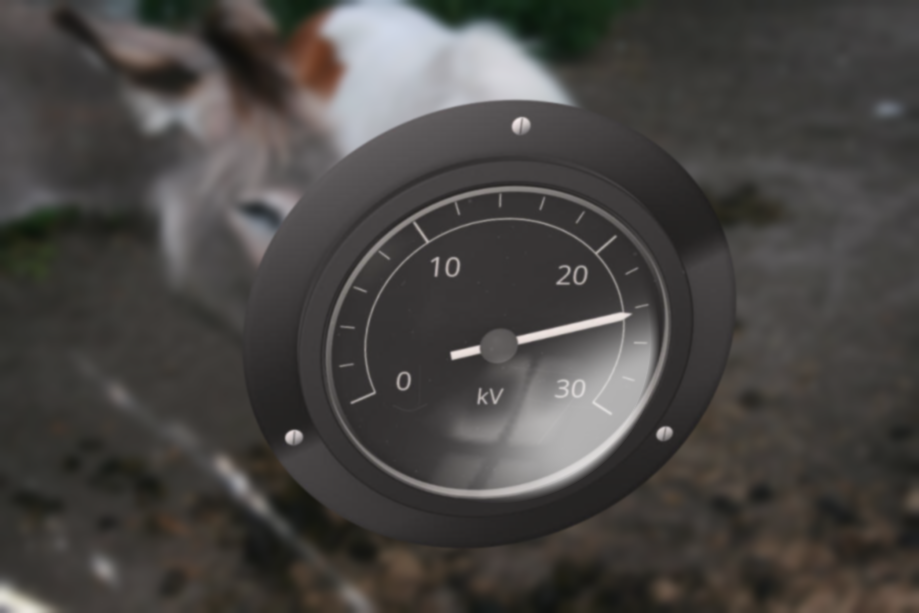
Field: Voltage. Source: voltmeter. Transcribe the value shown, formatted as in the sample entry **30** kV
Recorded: **24** kV
